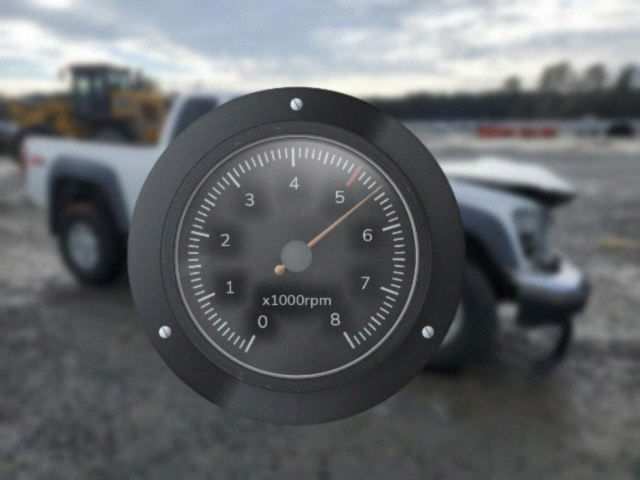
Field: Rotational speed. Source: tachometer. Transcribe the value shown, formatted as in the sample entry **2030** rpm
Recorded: **5400** rpm
